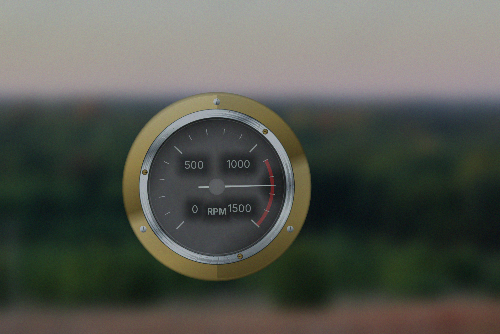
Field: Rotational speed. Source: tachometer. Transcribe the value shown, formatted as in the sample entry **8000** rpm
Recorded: **1250** rpm
